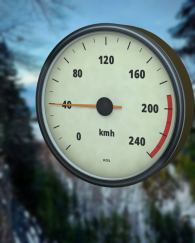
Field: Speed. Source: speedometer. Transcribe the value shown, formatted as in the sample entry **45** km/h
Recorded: **40** km/h
